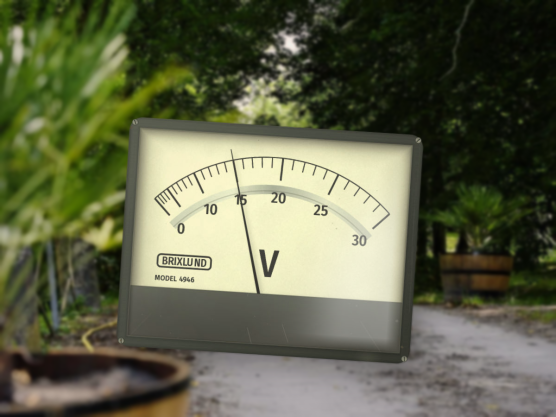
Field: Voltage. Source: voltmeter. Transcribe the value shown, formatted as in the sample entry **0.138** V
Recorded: **15** V
